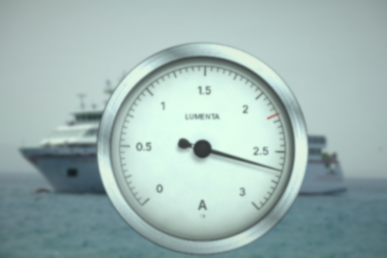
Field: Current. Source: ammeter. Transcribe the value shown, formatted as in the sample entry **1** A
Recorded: **2.65** A
